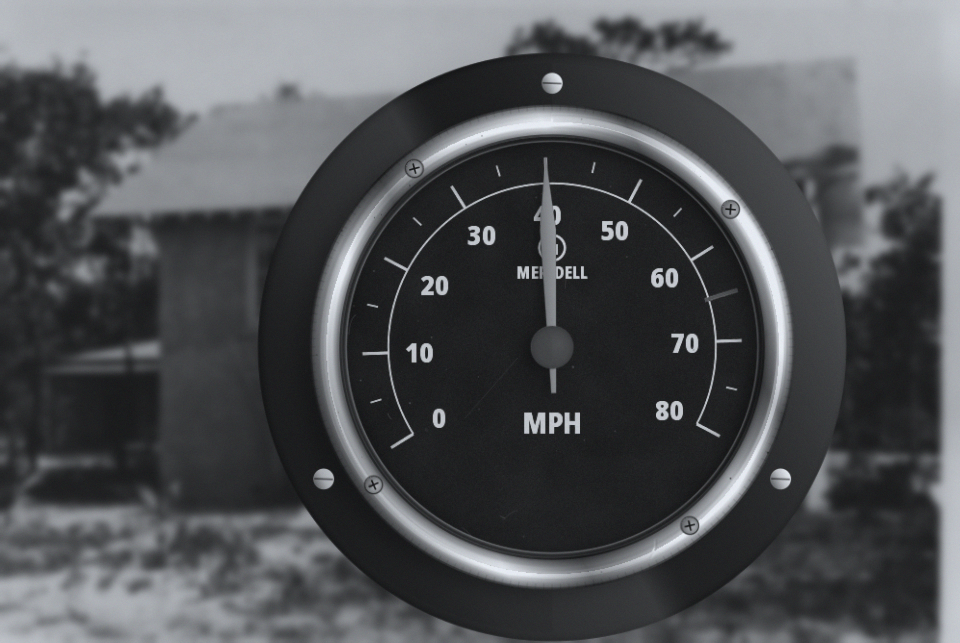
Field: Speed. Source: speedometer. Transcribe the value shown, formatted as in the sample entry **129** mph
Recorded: **40** mph
